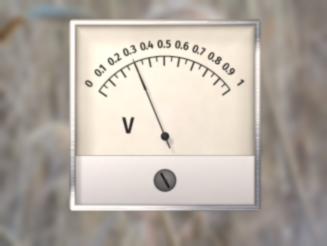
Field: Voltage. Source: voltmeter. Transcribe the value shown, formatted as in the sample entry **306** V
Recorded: **0.3** V
